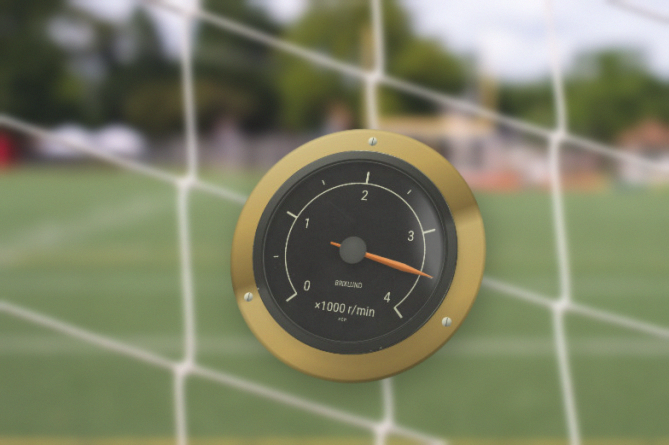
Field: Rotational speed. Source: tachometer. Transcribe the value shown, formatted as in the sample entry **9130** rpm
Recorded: **3500** rpm
